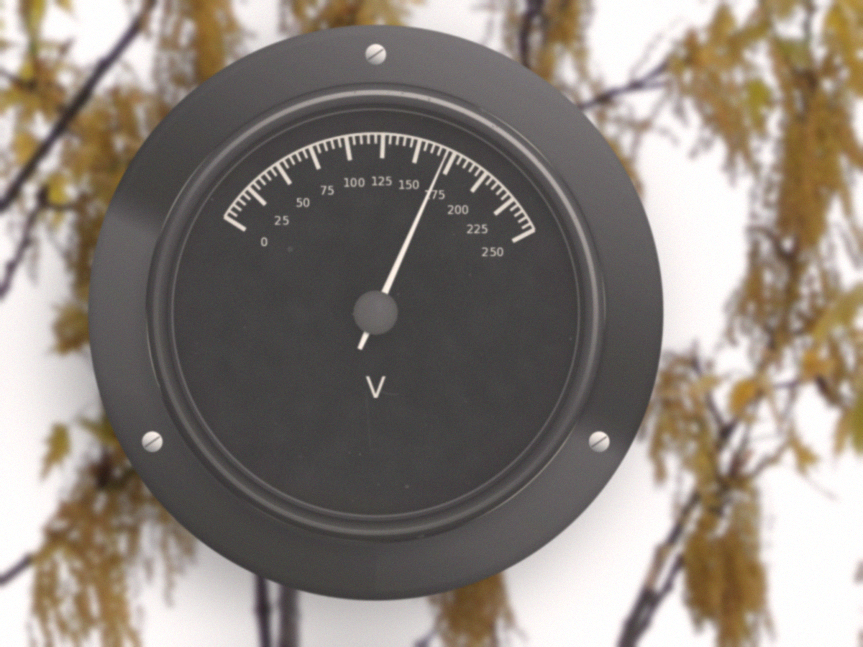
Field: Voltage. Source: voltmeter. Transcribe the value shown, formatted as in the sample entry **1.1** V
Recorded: **170** V
